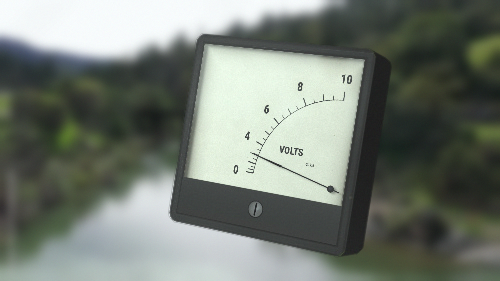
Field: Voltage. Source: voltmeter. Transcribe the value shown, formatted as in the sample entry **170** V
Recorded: **3** V
